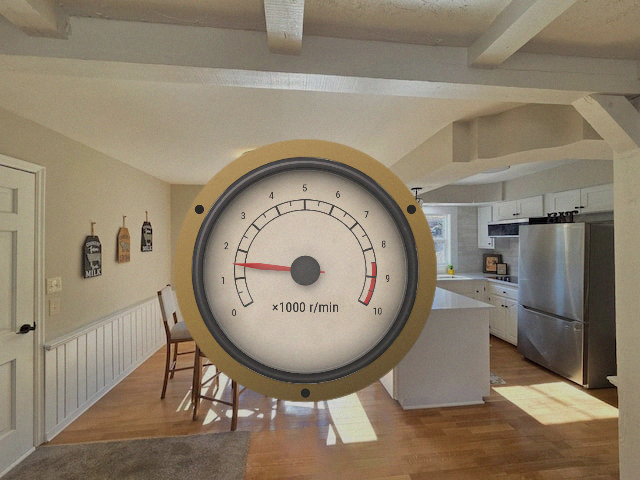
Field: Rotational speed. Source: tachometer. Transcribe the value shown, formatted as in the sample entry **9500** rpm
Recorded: **1500** rpm
